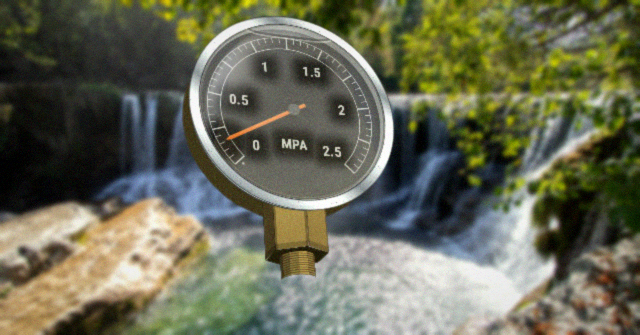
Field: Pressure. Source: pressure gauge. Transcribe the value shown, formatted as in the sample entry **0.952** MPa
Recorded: **0.15** MPa
